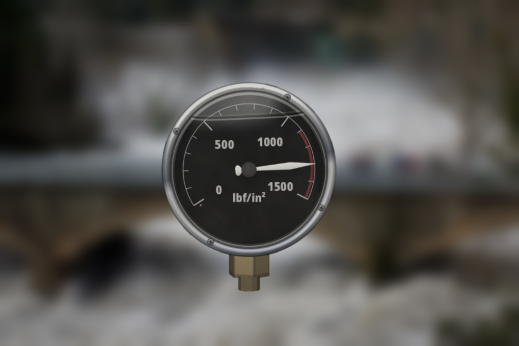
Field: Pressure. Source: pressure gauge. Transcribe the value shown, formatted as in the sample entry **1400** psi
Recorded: **1300** psi
